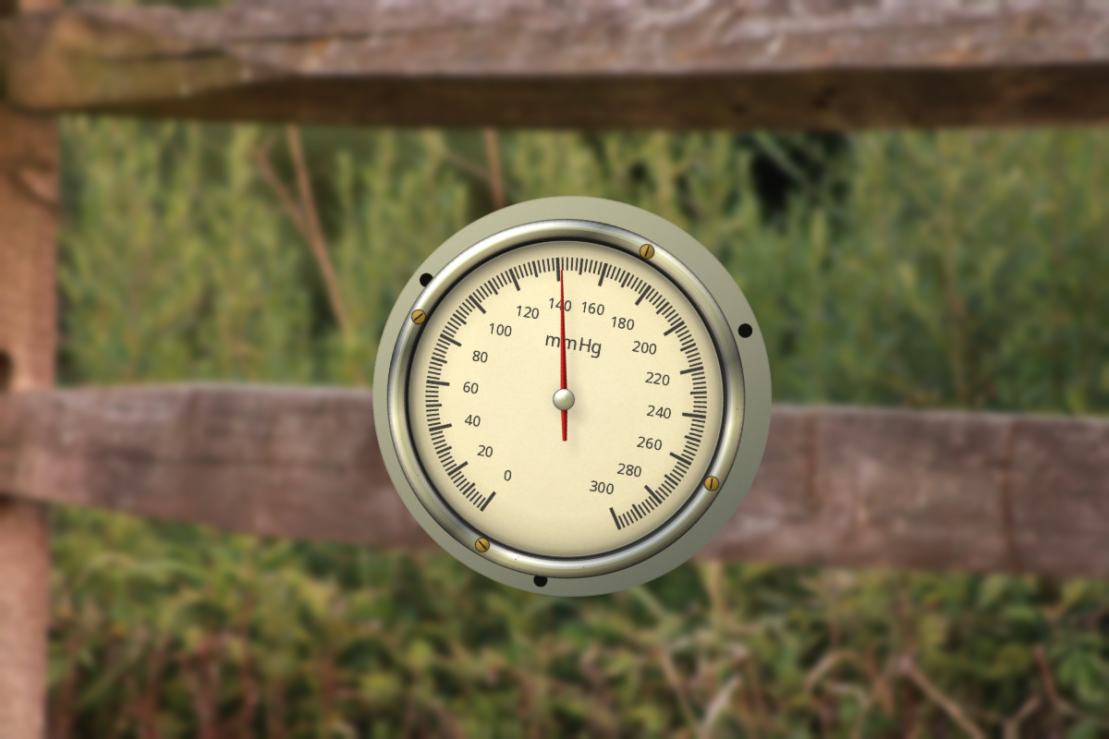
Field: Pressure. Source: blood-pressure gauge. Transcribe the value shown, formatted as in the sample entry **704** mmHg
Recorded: **142** mmHg
